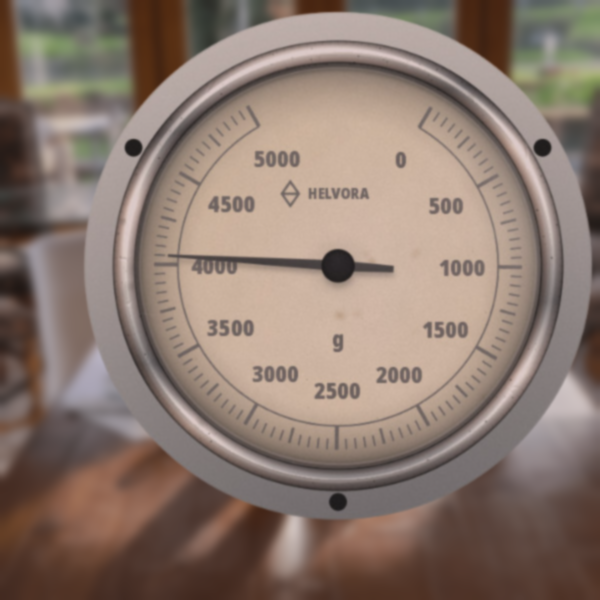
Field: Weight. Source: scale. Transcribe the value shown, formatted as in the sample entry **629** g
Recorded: **4050** g
